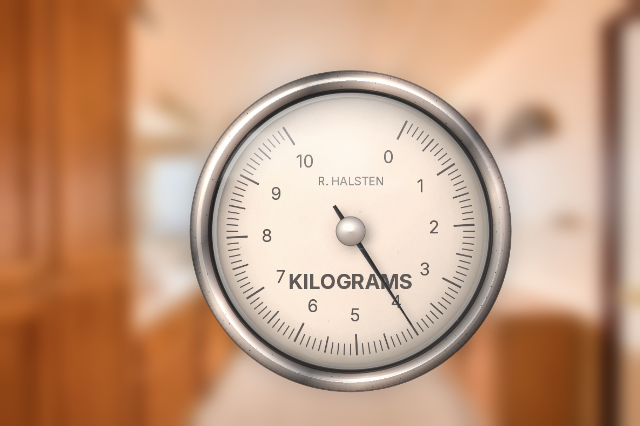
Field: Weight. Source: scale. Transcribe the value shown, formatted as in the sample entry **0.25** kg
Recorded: **4** kg
